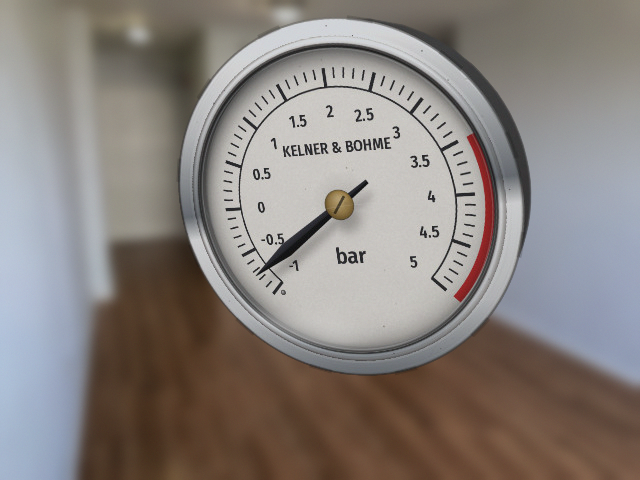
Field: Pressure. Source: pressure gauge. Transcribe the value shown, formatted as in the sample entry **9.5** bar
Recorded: **-0.75** bar
